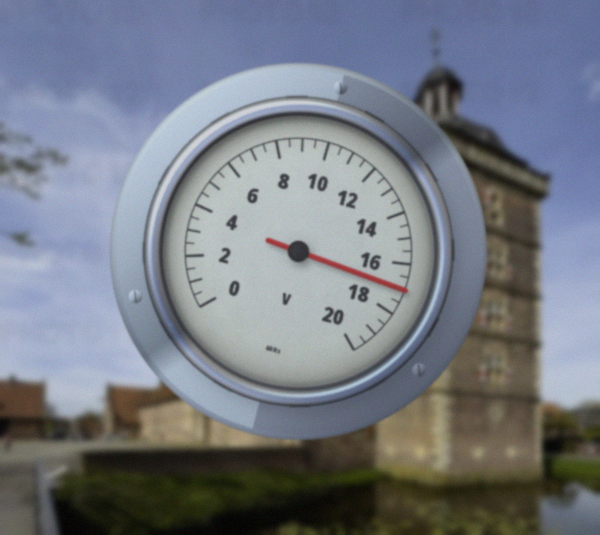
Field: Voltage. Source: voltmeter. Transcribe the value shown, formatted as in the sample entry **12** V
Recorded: **17** V
